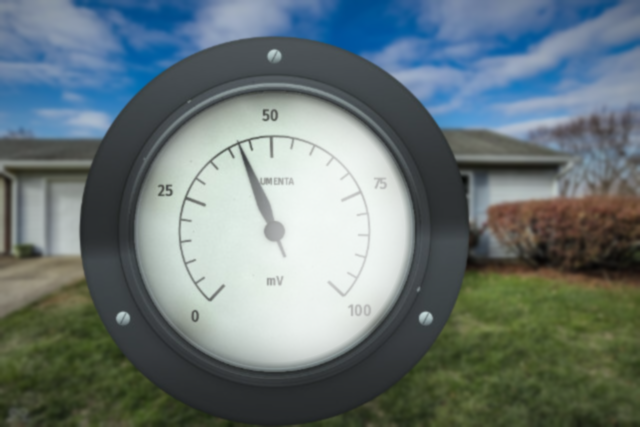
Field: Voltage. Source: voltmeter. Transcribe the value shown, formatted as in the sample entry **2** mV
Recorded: **42.5** mV
